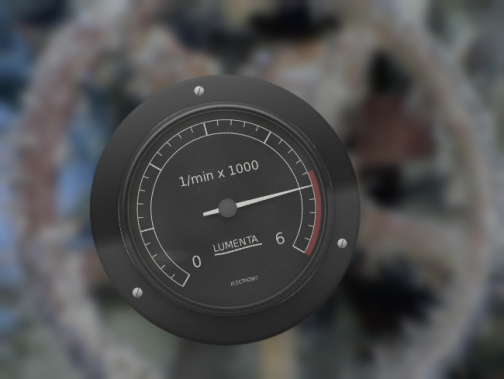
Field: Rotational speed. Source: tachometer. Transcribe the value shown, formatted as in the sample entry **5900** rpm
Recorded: **5000** rpm
